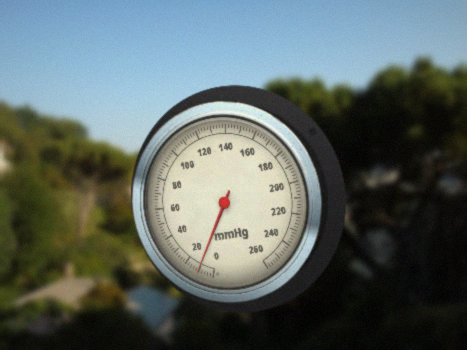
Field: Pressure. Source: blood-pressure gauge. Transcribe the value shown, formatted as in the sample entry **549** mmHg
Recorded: **10** mmHg
